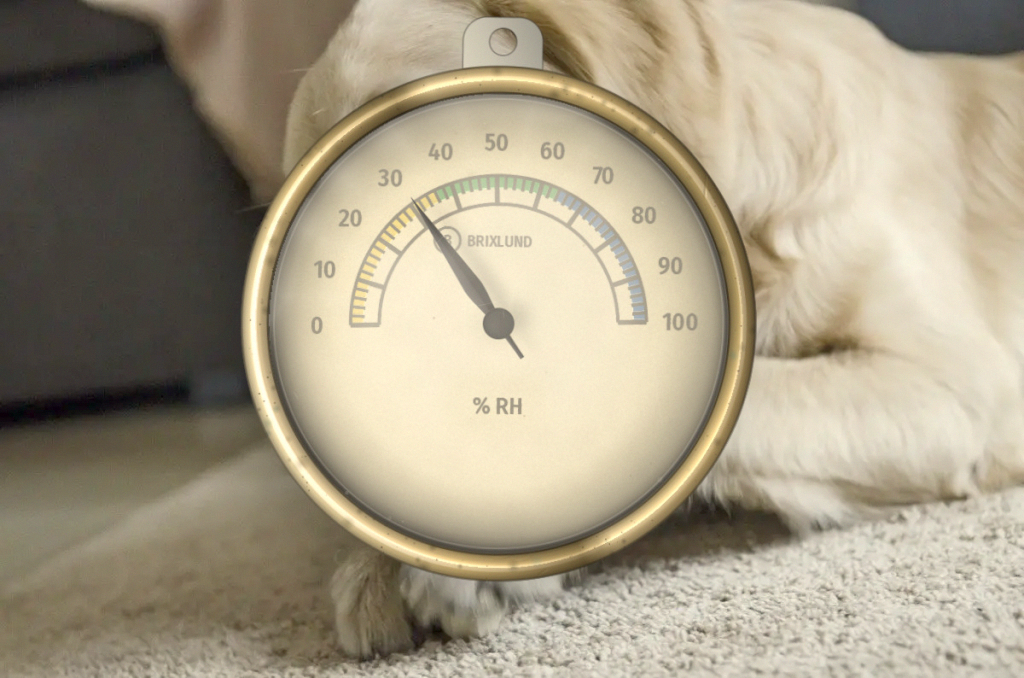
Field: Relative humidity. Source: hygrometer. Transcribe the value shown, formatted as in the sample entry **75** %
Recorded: **31** %
